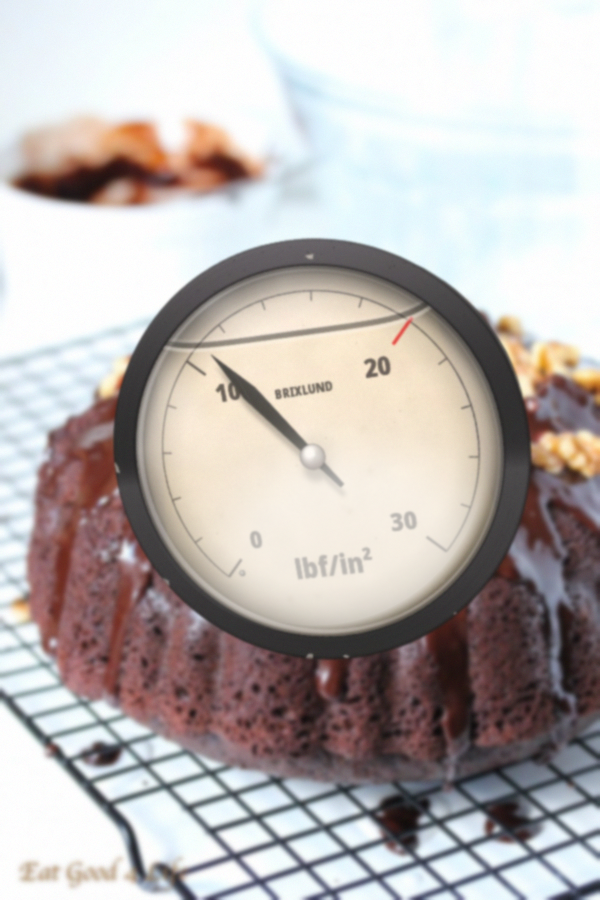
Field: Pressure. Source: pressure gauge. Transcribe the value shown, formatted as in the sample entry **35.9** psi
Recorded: **11** psi
